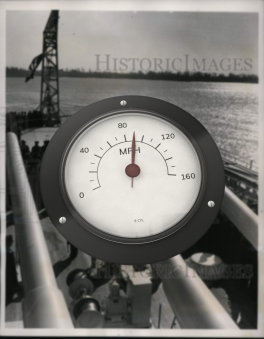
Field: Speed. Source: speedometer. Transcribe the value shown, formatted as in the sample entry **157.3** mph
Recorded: **90** mph
